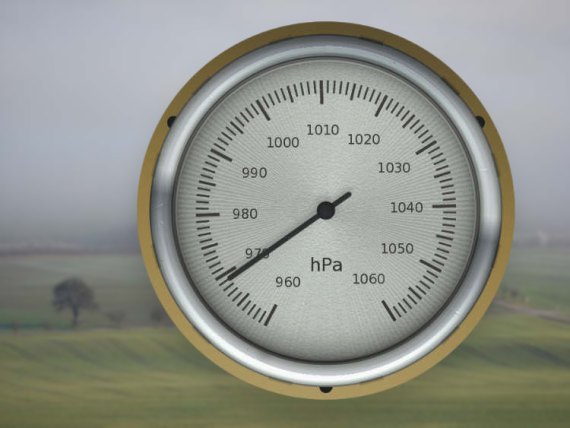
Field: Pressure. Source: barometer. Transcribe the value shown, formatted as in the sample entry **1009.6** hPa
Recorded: **969** hPa
